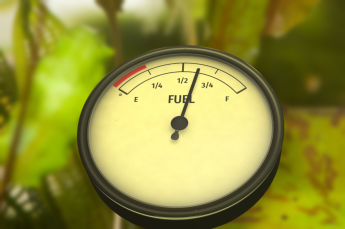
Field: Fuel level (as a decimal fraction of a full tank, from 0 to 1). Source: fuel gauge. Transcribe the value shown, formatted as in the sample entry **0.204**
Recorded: **0.625**
